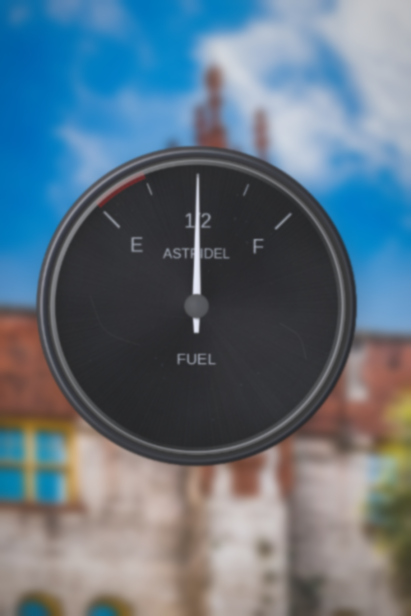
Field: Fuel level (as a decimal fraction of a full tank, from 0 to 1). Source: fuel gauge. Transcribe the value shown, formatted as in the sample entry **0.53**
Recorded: **0.5**
